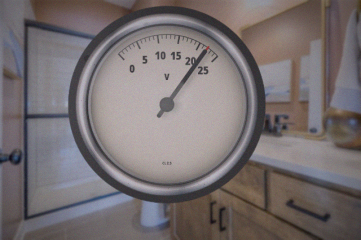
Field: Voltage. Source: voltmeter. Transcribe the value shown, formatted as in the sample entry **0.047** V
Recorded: **22** V
